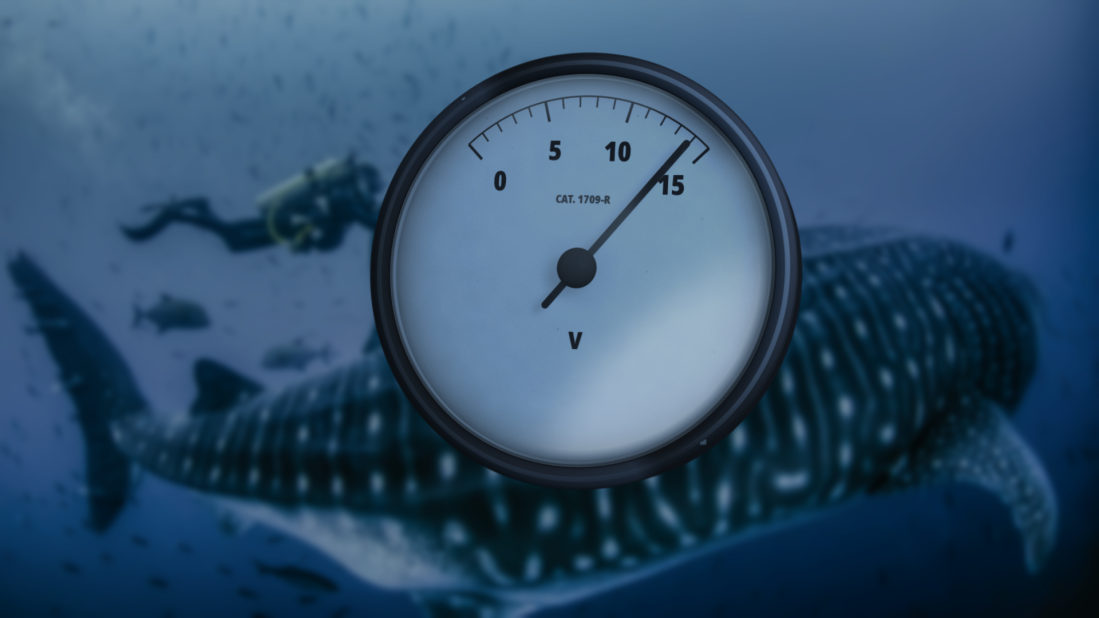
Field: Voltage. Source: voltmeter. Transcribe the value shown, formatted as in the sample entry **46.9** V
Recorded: **14** V
